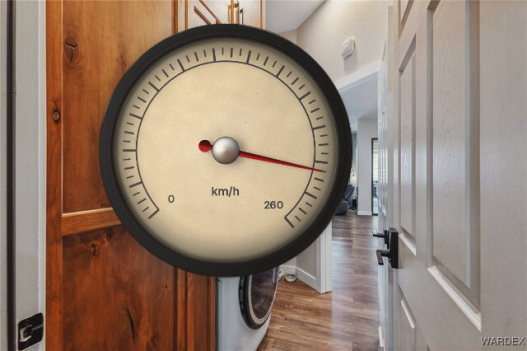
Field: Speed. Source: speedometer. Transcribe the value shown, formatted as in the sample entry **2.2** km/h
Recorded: **225** km/h
